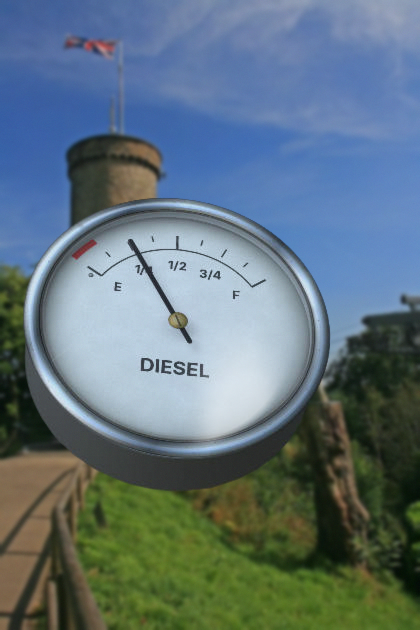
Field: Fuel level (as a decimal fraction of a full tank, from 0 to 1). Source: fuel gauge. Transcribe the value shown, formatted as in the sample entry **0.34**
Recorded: **0.25**
